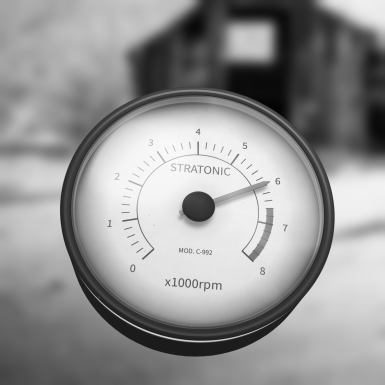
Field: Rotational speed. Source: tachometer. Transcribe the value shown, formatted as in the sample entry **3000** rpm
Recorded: **6000** rpm
